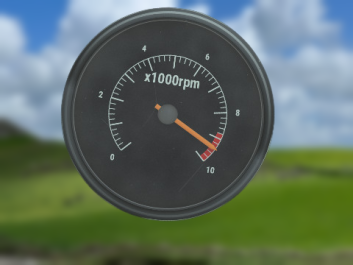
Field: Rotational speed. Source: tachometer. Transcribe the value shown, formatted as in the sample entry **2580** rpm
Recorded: **9400** rpm
